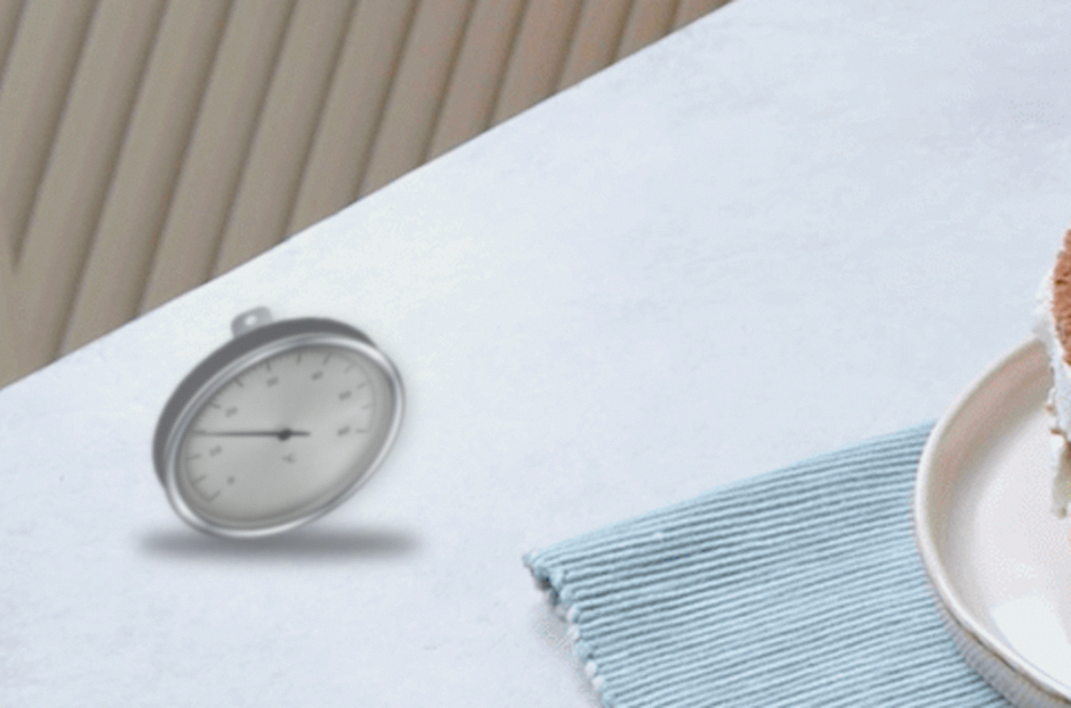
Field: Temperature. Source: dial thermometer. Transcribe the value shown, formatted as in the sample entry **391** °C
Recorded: **15** °C
